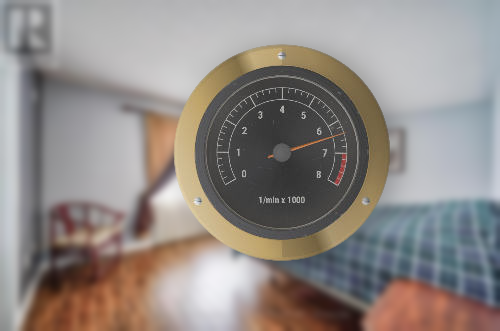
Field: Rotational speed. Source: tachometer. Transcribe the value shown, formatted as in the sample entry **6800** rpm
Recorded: **6400** rpm
